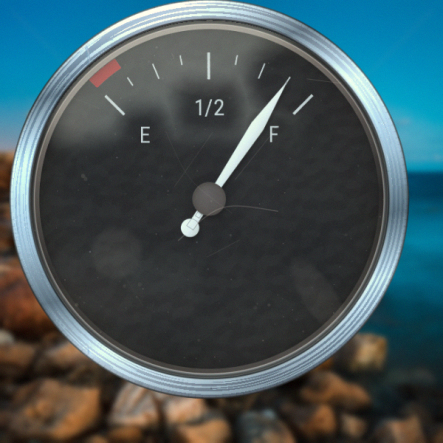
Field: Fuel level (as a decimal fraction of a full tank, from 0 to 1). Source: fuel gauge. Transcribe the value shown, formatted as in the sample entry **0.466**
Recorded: **0.875**
